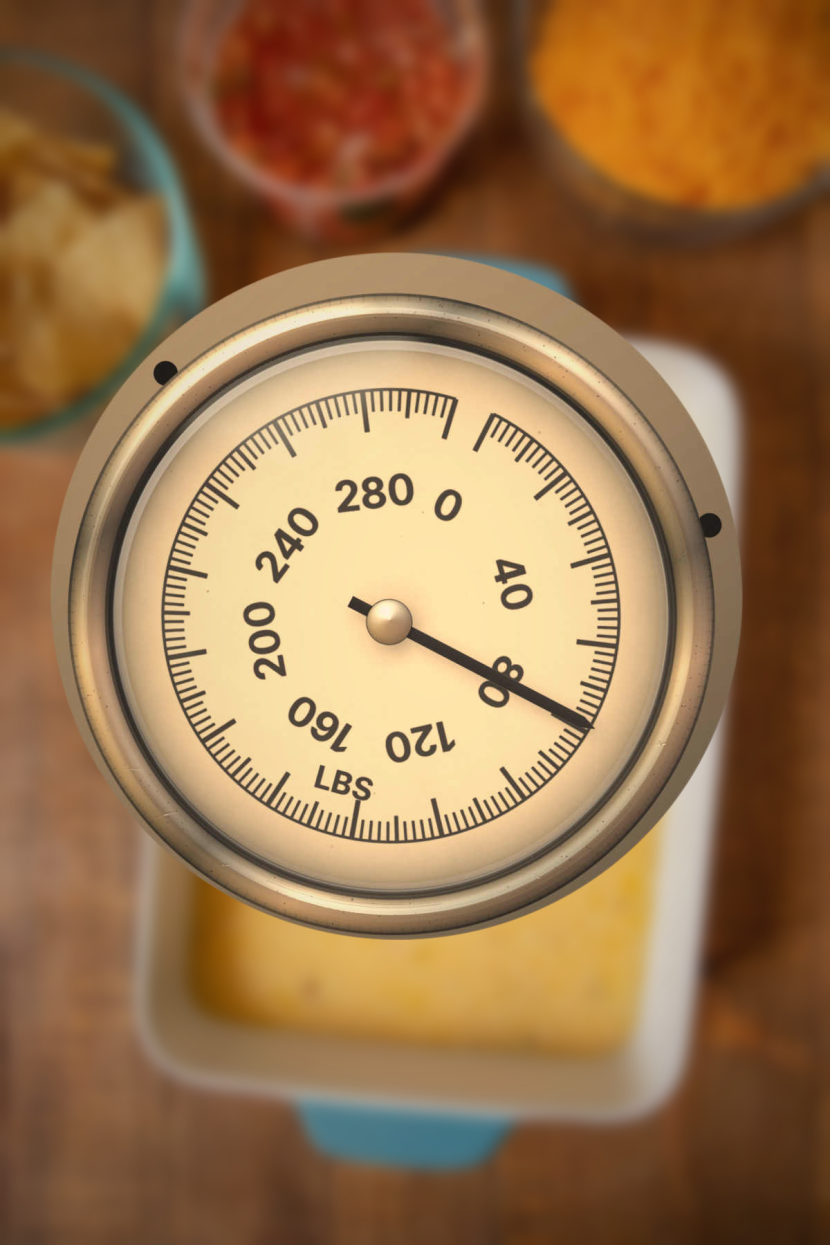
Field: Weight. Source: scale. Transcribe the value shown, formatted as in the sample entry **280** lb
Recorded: **78** lb
